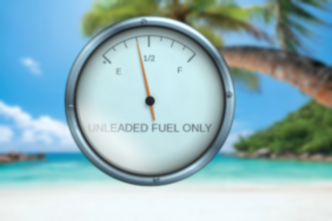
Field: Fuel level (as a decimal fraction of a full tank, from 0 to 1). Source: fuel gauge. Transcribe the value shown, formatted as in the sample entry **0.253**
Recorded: **0.375**
